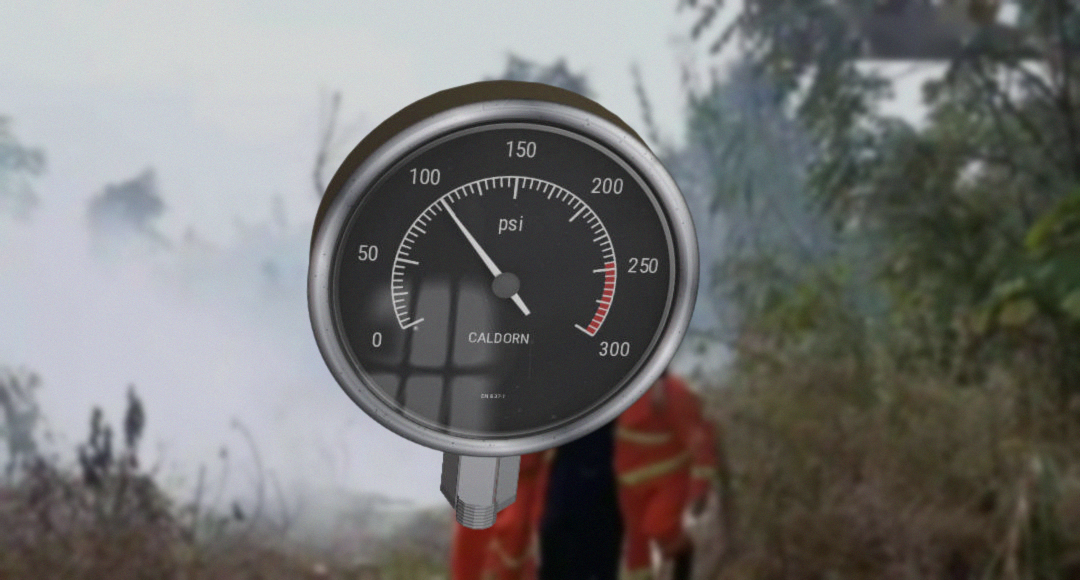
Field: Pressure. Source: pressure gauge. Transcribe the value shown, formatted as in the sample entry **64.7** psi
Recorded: **100** psi
